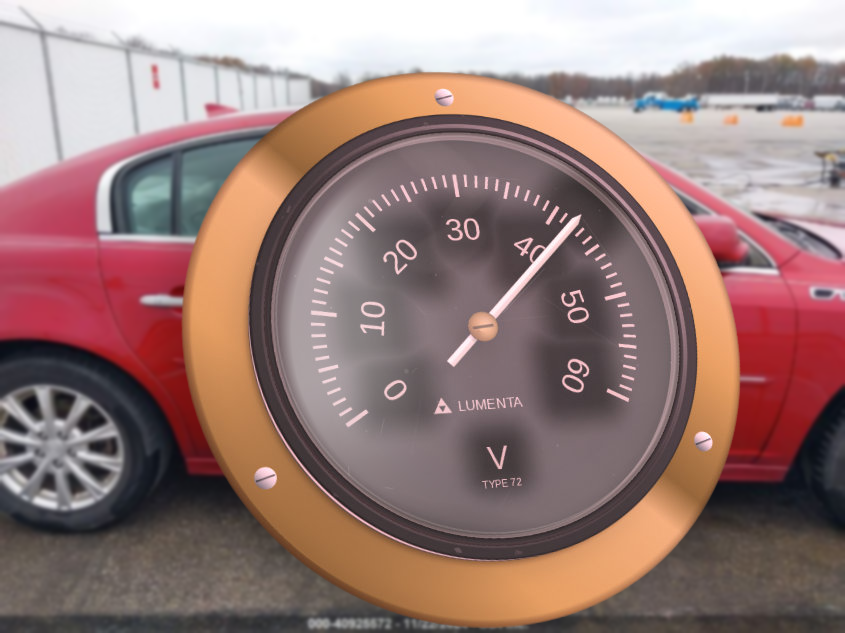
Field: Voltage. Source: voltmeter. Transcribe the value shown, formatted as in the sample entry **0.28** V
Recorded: **42** V
